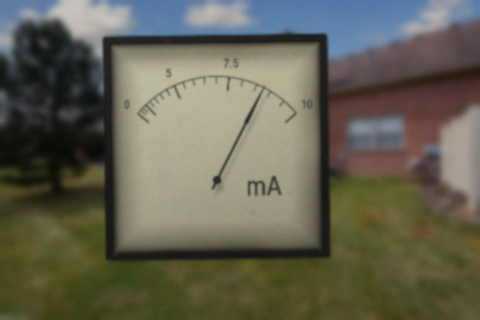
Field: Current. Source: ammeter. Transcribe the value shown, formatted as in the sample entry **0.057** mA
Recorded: **8.75** mA
